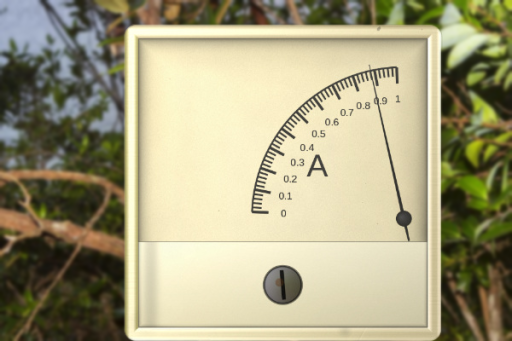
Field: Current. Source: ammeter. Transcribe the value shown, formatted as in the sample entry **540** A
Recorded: **0.88** A
